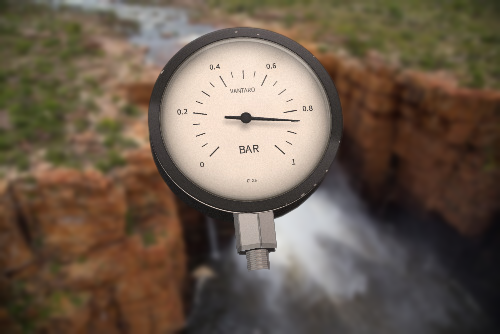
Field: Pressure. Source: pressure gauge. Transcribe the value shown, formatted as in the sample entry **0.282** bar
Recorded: **0.85** bar
